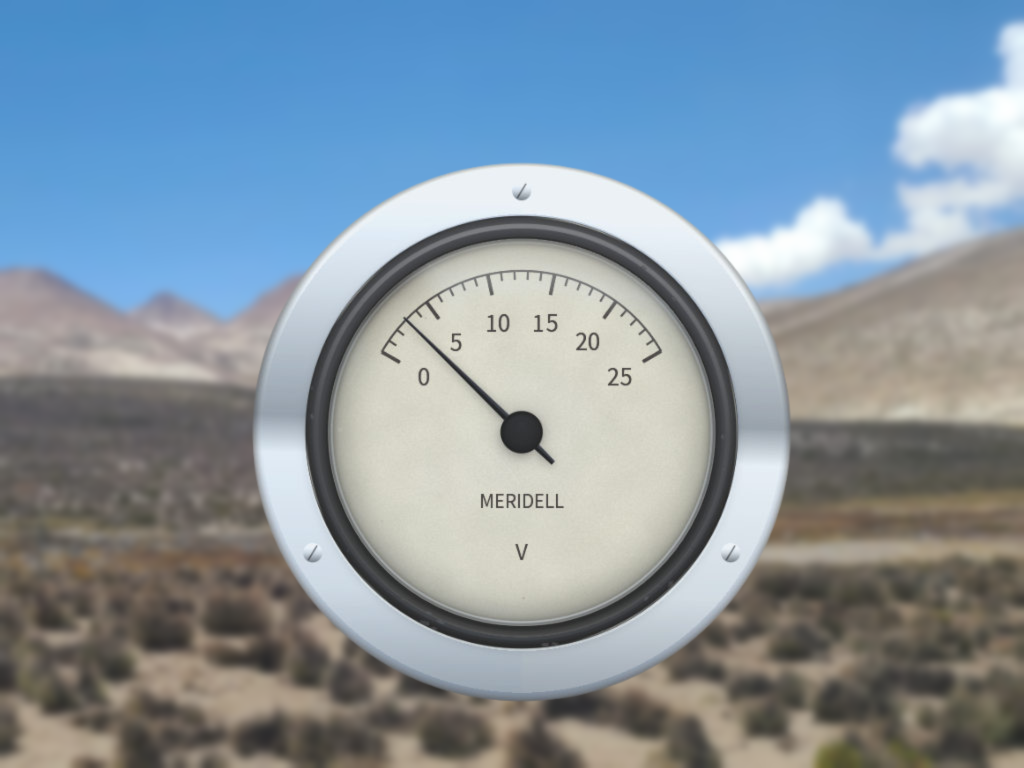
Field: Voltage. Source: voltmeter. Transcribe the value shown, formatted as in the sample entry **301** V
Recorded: **3** V
